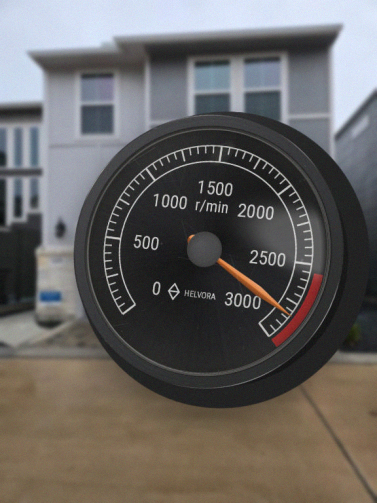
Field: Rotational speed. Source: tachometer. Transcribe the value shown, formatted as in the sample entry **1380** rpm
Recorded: **2825** rpm
